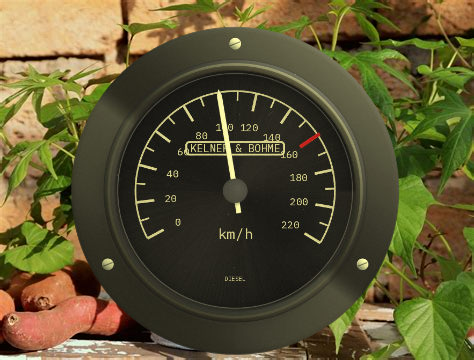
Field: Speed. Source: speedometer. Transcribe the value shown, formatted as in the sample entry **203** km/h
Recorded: **100** km/h
